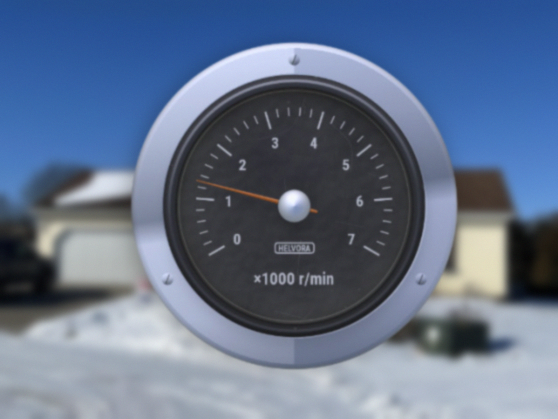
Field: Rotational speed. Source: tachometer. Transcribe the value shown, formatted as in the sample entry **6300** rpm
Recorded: **1300** rpm
